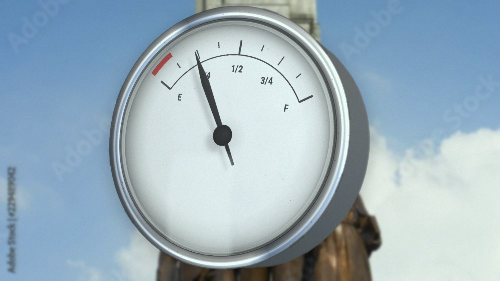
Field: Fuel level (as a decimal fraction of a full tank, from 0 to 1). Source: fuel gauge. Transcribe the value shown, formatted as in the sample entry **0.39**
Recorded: **0.25**
